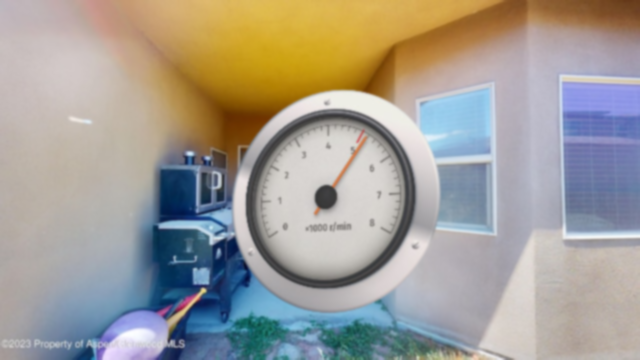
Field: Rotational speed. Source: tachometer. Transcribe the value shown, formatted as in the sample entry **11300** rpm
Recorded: **5200** rpm
